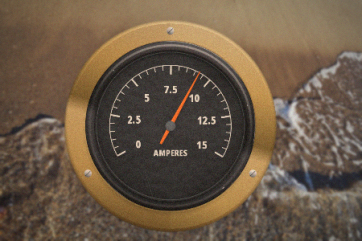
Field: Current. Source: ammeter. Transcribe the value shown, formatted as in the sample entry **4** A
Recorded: **9.25** A
